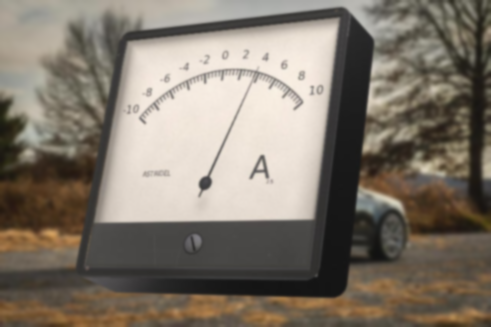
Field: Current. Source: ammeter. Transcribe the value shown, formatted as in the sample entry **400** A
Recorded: **4** A
